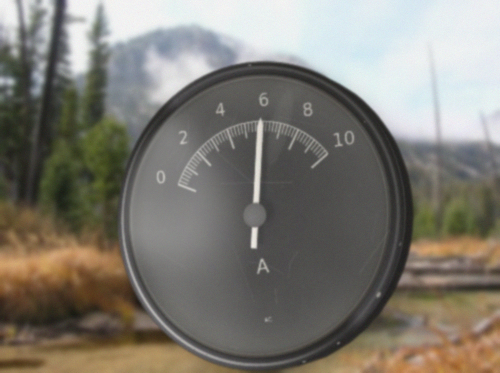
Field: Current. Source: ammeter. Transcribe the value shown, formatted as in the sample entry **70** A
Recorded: **6** A
